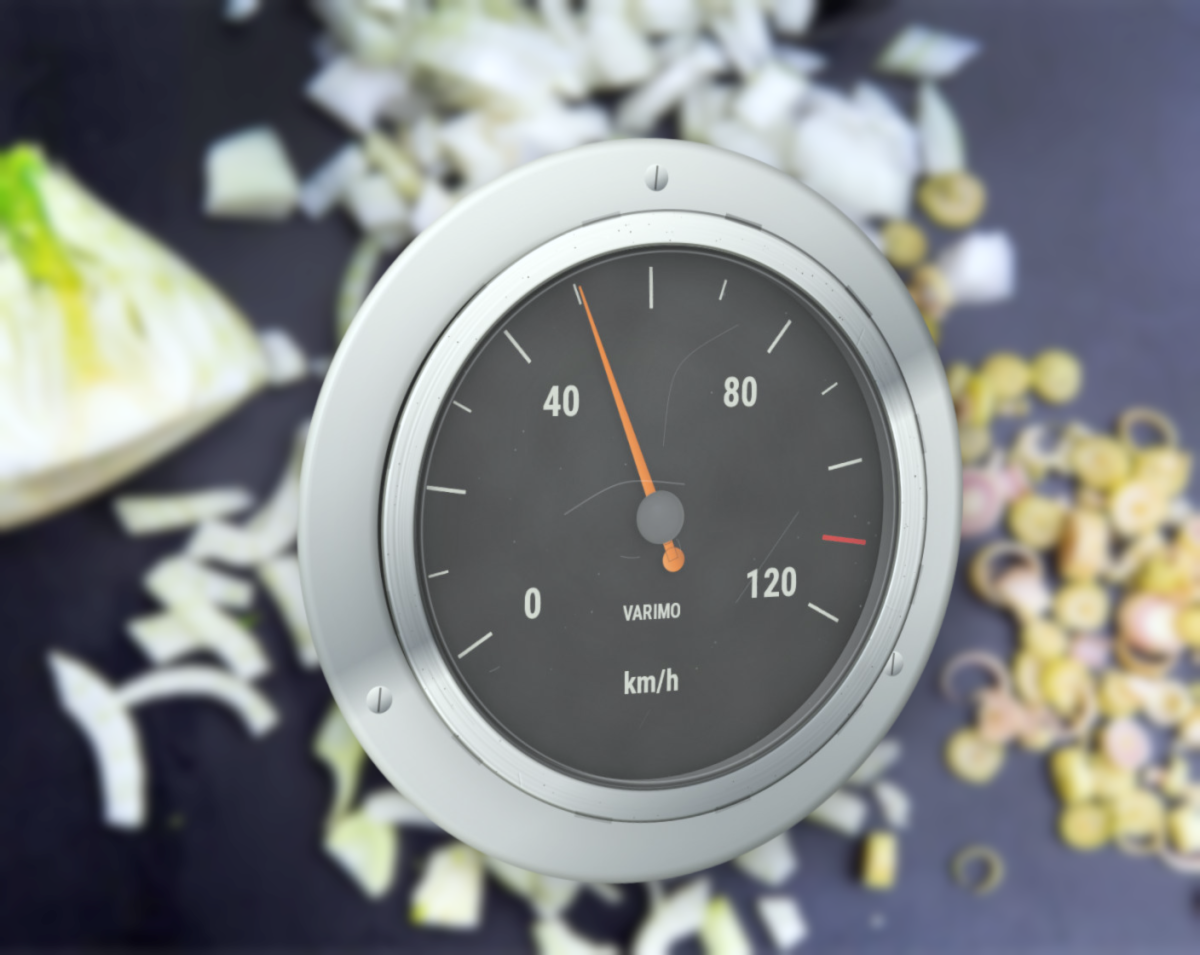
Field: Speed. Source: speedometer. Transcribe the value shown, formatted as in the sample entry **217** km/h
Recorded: **50** km/h
